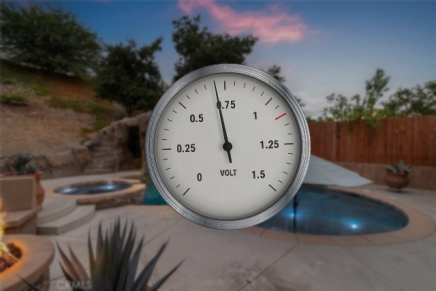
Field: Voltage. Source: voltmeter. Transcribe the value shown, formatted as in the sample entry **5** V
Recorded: **0.7** V
